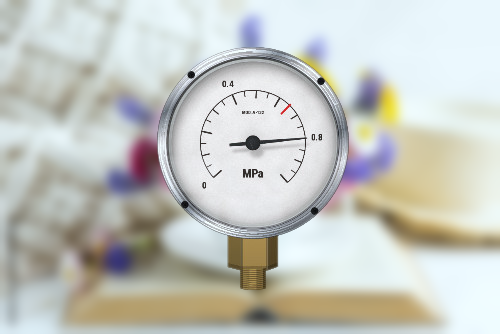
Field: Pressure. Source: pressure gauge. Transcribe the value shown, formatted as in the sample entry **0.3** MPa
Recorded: **0.8** MPa
